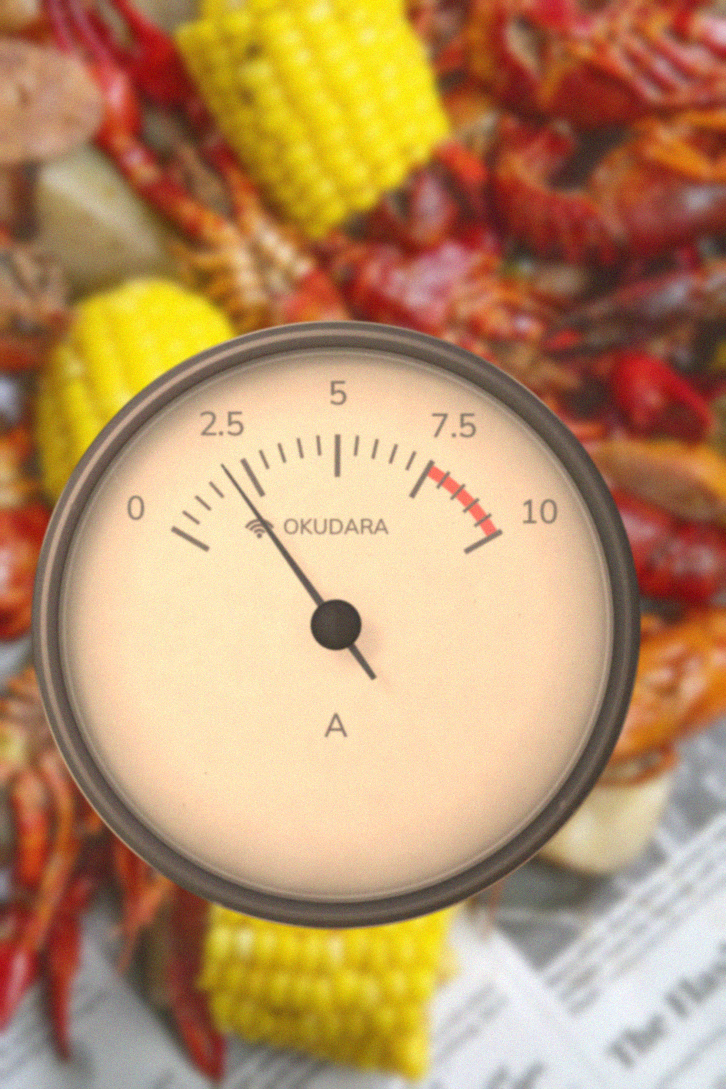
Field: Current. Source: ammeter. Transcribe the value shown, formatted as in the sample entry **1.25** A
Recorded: **2** A
